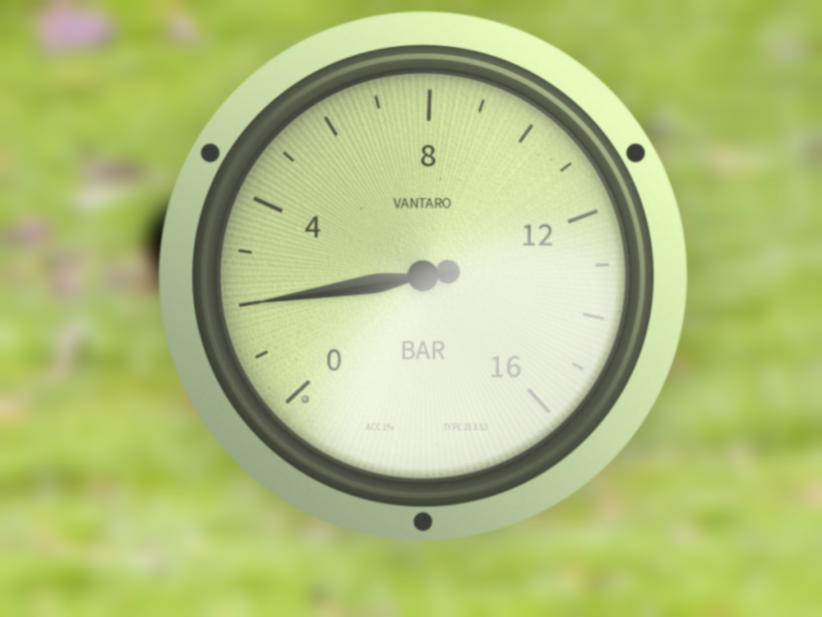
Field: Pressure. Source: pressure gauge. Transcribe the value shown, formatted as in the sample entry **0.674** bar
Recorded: **2** bar
